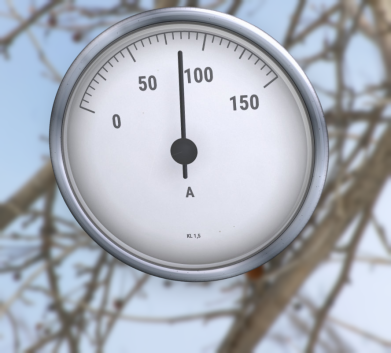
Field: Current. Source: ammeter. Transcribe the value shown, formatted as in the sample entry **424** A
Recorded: **85** A
